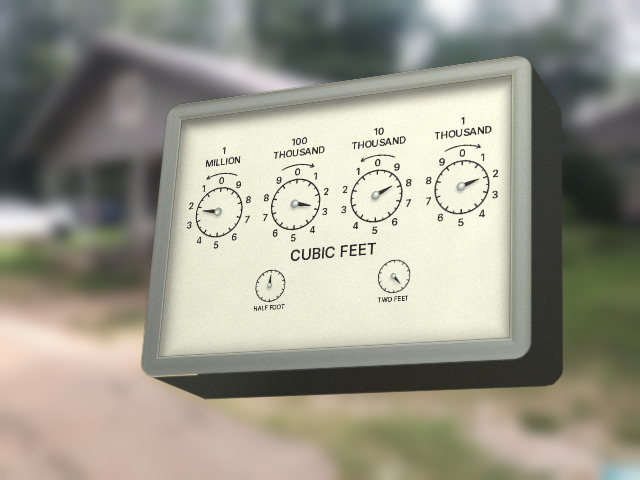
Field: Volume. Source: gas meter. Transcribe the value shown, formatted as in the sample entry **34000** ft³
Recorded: **228200** ft³
